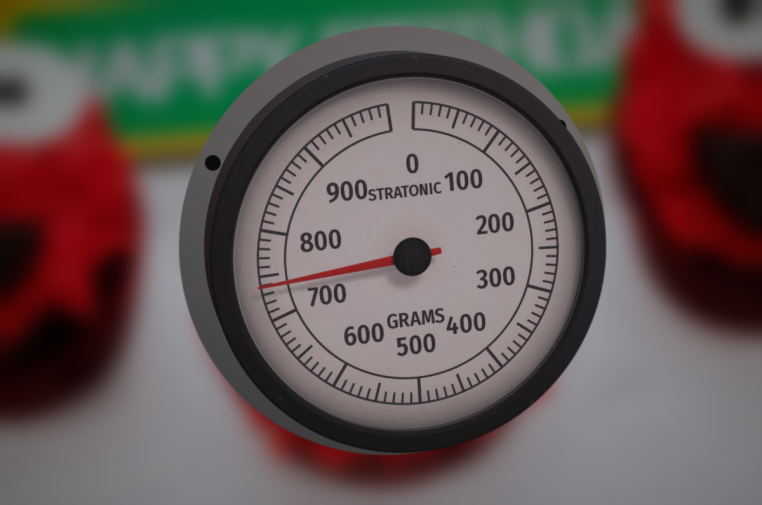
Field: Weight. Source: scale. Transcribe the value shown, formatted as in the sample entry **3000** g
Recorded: **740** g
